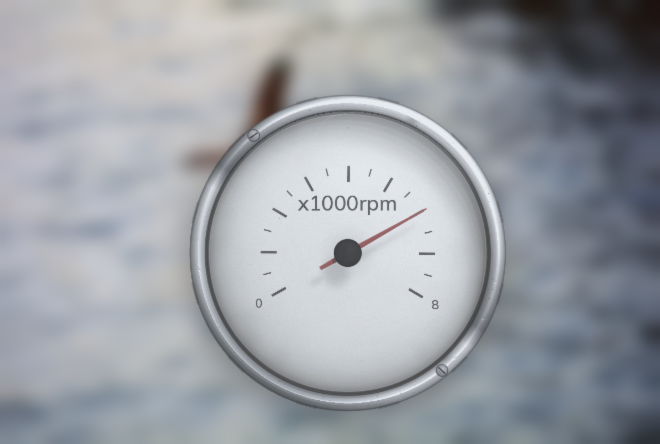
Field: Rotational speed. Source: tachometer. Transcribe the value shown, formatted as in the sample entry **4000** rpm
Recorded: **6000** rpm
